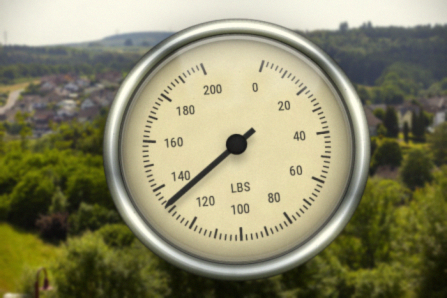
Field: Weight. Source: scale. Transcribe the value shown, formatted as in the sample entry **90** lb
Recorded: **132** lb
